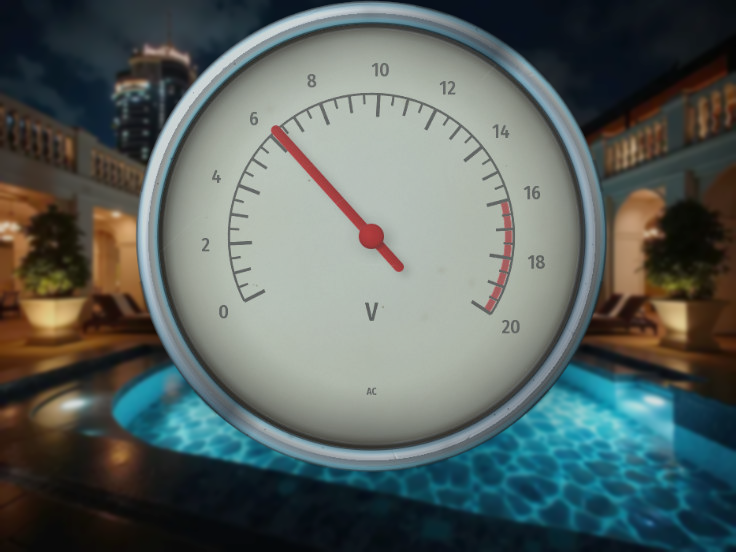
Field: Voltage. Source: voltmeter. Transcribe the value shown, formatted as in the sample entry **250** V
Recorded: **6.25** V
